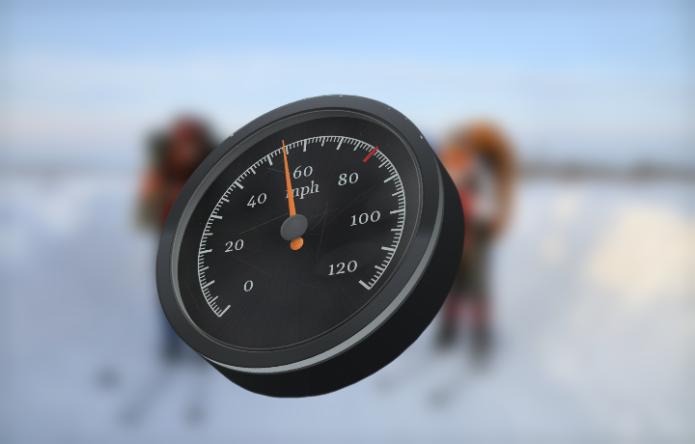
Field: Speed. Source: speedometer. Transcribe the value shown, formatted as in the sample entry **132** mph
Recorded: **55** mph
